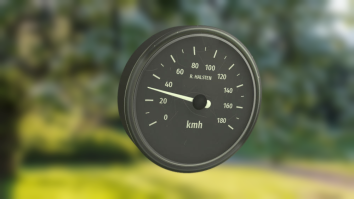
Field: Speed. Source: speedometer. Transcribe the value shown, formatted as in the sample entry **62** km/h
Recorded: **30** km/h
